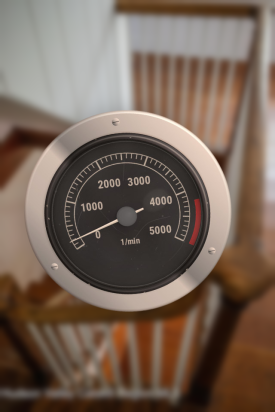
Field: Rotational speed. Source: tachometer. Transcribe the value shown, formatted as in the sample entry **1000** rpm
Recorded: **200** rpm
